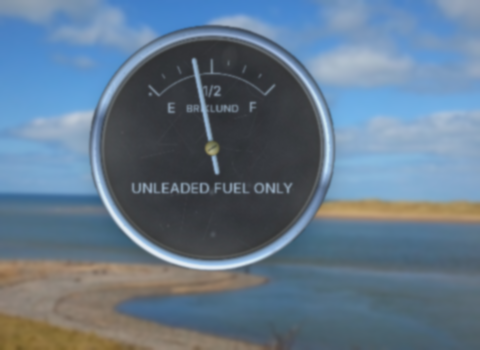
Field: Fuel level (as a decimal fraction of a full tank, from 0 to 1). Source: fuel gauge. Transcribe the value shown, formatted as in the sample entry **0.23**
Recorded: **0.375**
